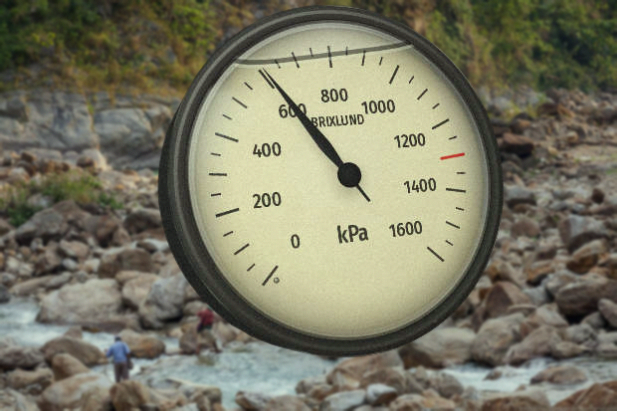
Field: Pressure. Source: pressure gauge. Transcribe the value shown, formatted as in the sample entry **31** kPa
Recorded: **600** kPa
